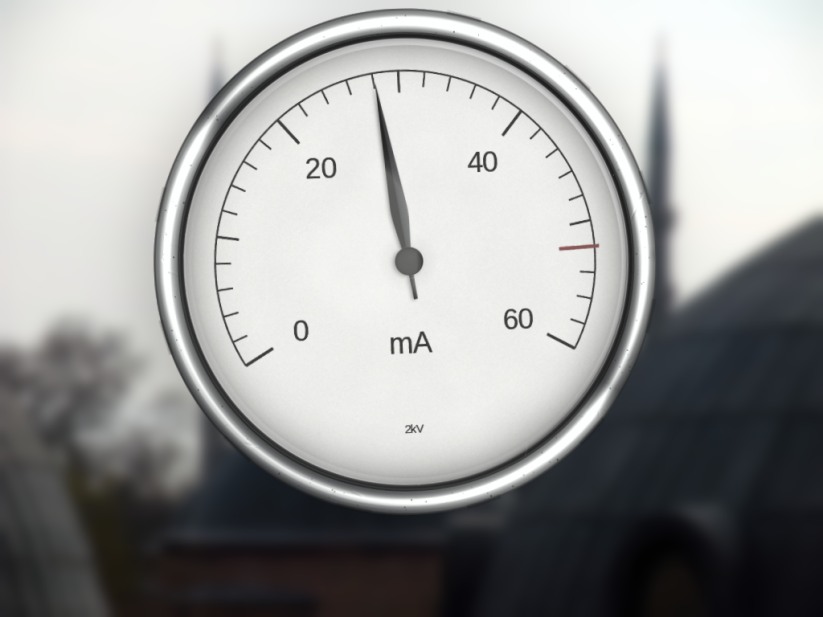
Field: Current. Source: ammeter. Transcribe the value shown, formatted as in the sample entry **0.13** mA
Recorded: **28** mA
